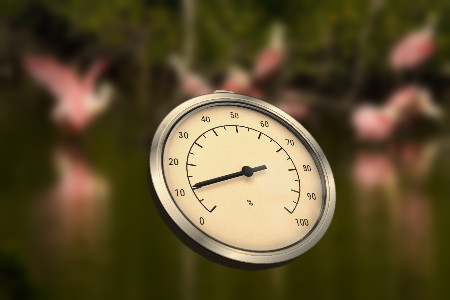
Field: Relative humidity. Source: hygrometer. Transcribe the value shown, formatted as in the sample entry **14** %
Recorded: **10** %
